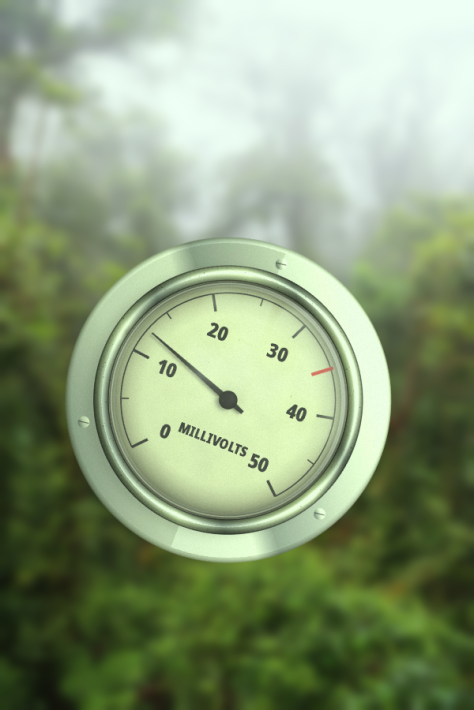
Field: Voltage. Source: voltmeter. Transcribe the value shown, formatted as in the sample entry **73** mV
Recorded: **12.5** mV
